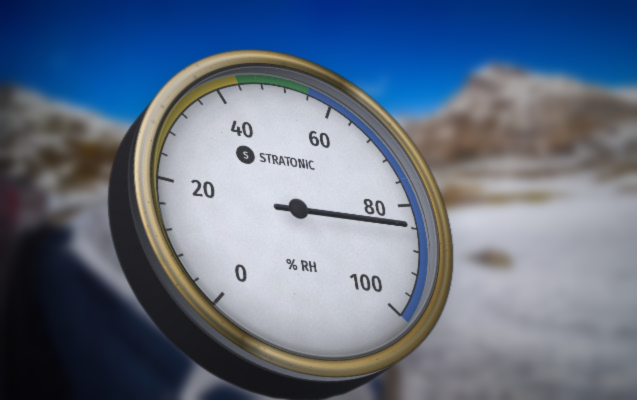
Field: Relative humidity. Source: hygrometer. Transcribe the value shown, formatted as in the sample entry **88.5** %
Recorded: **84** %
